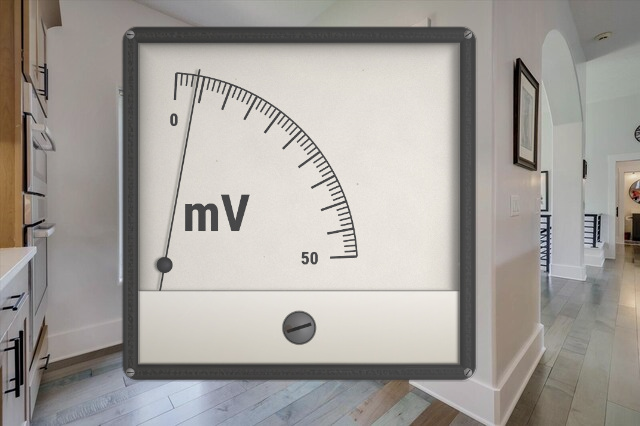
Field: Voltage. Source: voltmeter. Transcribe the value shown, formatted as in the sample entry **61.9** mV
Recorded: **4** mV
